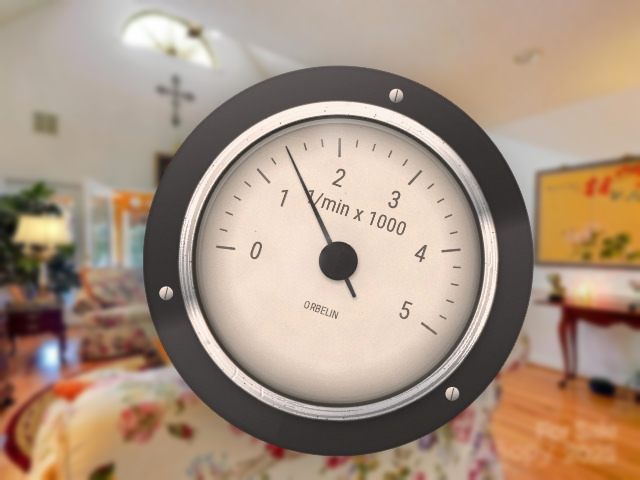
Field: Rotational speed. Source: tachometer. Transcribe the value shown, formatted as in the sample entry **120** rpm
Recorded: **1400** rpm
